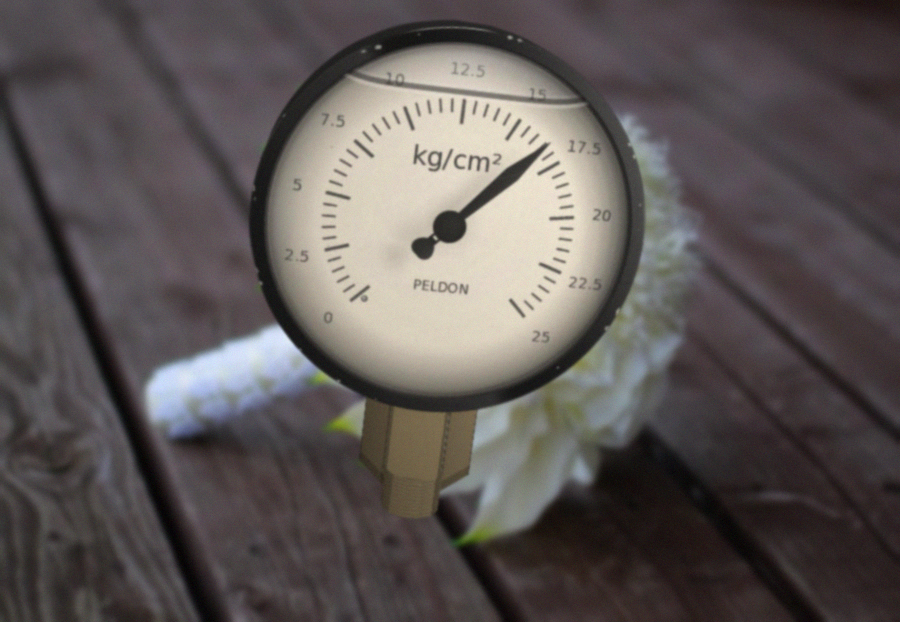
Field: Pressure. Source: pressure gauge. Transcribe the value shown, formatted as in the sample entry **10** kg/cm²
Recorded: **16.5** kg/cm²
